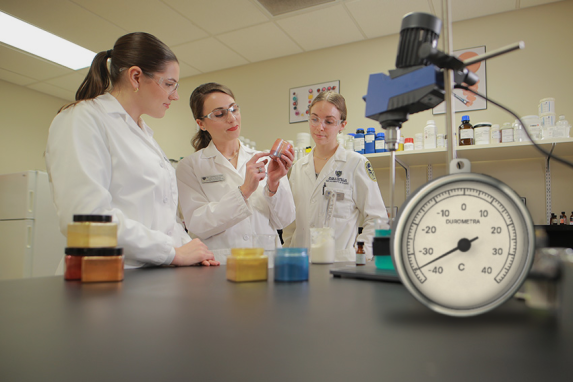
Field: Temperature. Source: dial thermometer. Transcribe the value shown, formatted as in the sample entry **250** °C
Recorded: **-35** °C
